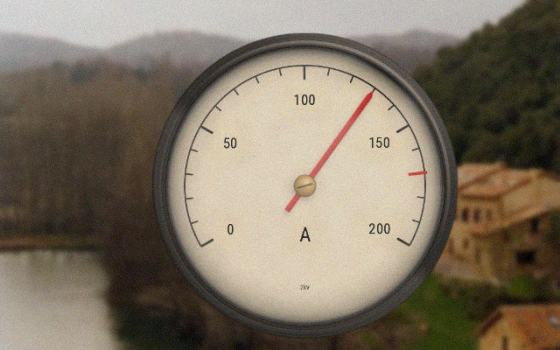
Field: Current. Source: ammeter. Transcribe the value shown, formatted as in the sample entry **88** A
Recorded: **130** A
